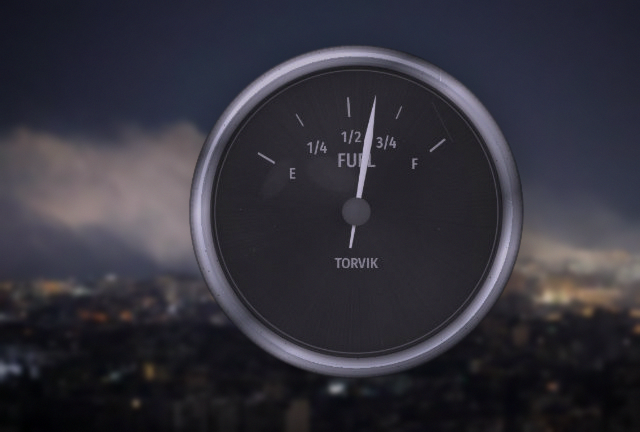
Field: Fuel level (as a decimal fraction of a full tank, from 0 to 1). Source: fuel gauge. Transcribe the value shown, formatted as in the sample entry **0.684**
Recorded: **0.625**
